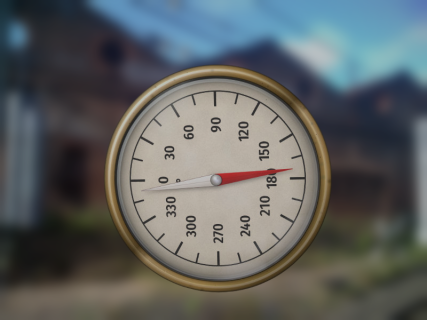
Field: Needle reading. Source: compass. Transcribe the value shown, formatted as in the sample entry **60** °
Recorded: **172.5** °
